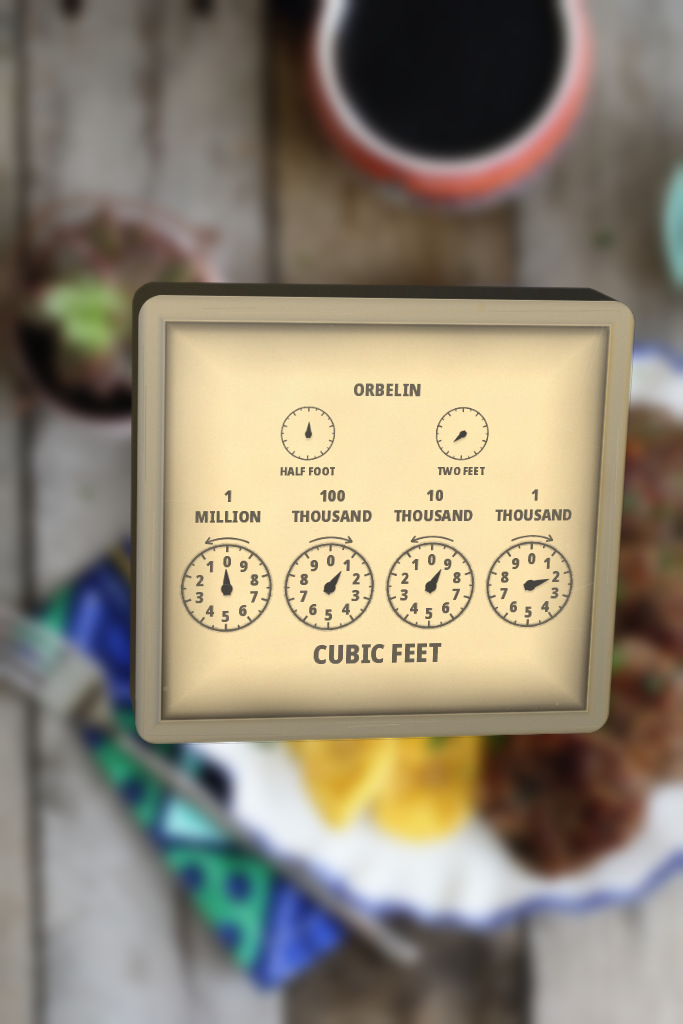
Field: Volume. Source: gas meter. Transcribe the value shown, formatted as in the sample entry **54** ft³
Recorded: **9200** ft³
